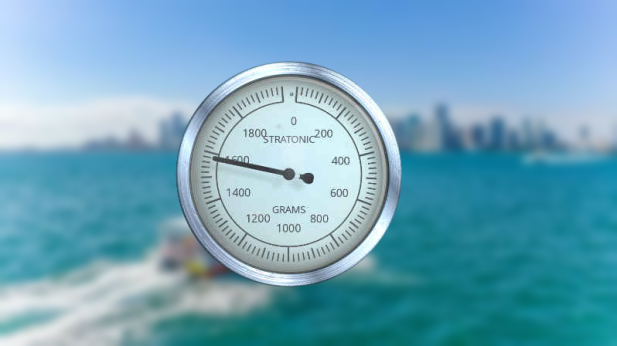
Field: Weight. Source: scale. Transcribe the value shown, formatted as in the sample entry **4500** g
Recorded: **1580** g
